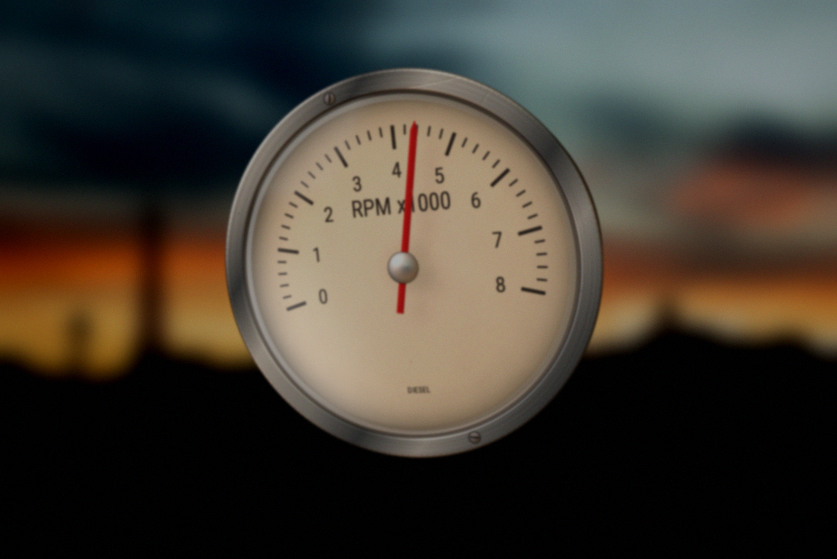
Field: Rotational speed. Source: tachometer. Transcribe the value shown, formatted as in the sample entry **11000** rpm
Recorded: **4400** rpm
